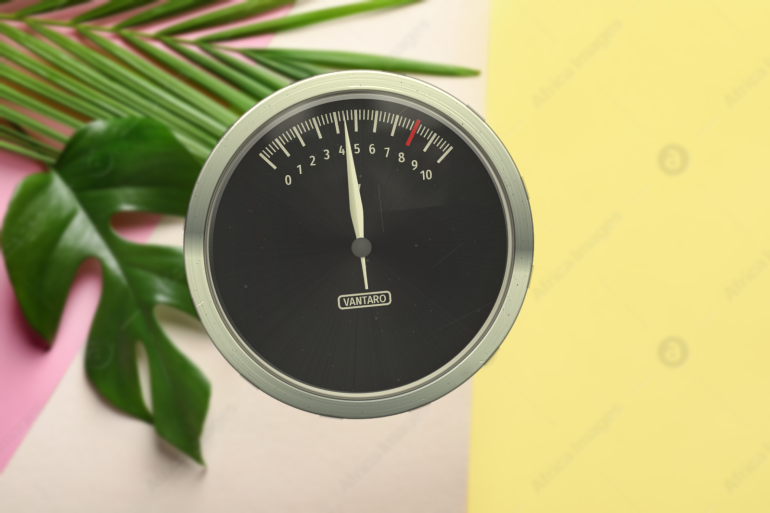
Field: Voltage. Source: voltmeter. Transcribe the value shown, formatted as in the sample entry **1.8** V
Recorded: **4.4** V
